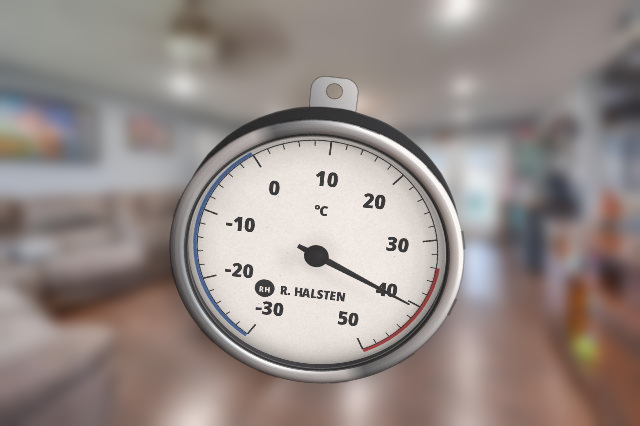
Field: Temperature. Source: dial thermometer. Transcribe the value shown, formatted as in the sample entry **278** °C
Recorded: **40** °C
